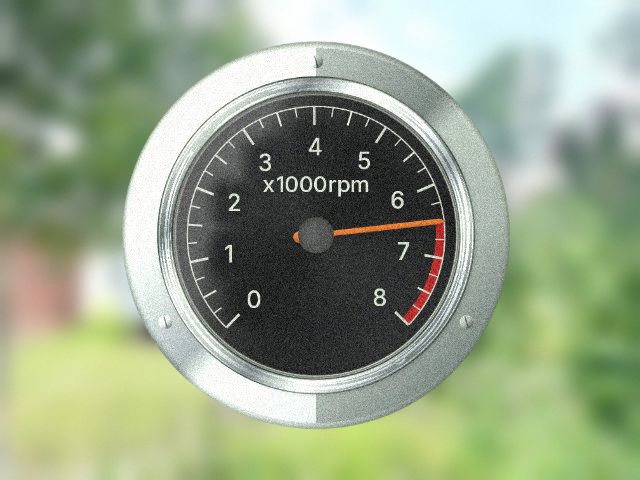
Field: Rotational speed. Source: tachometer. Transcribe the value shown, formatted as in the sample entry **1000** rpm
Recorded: **6500** rpm
